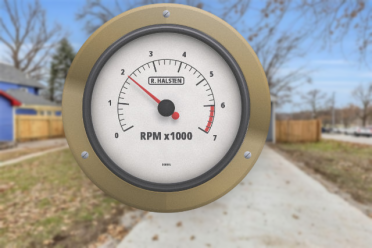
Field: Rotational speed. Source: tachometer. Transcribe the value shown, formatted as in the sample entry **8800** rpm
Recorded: **2000** rpm
